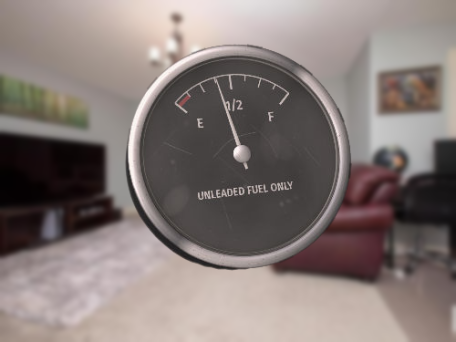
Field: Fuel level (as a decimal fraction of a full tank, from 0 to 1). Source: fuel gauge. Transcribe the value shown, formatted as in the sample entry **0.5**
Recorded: **0.375**
